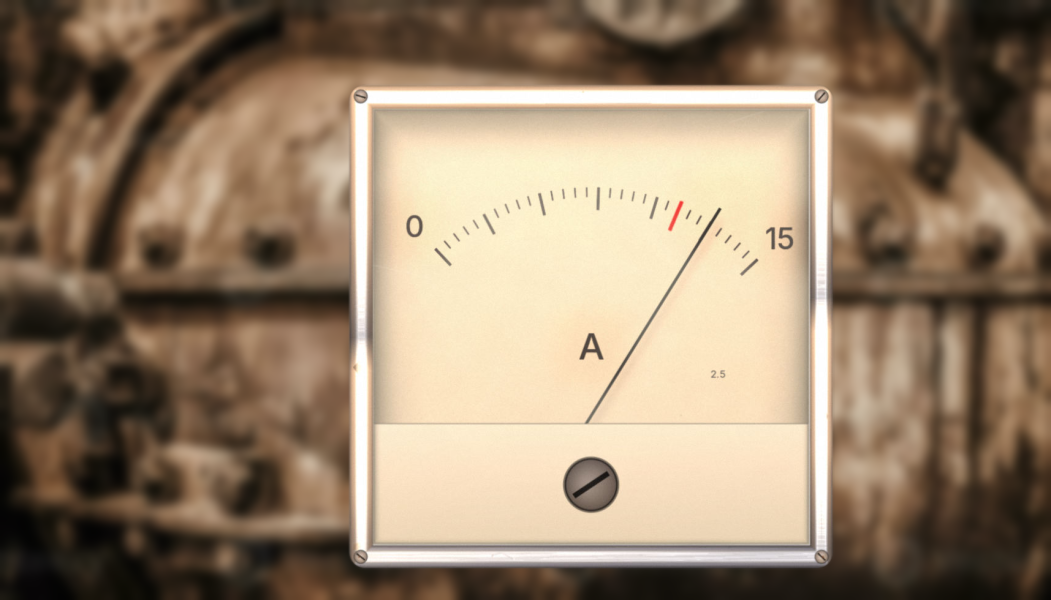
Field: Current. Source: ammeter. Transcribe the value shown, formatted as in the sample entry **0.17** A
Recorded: **12.5** A
